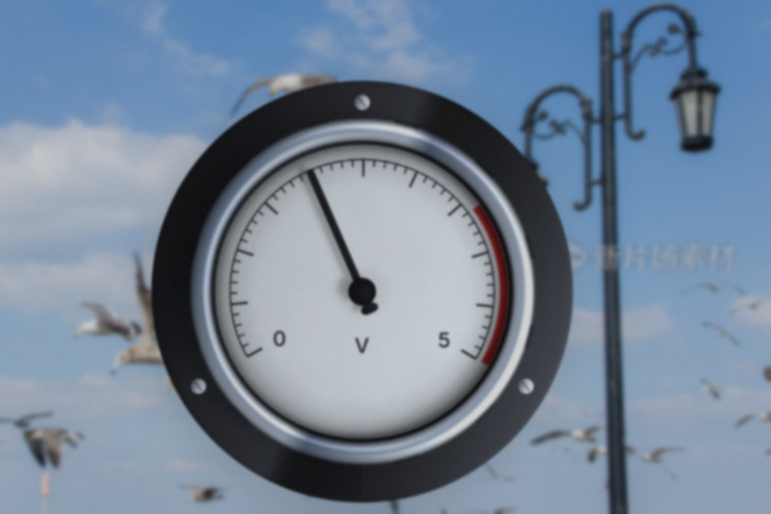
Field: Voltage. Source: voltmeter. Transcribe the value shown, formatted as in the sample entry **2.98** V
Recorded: **2** V
